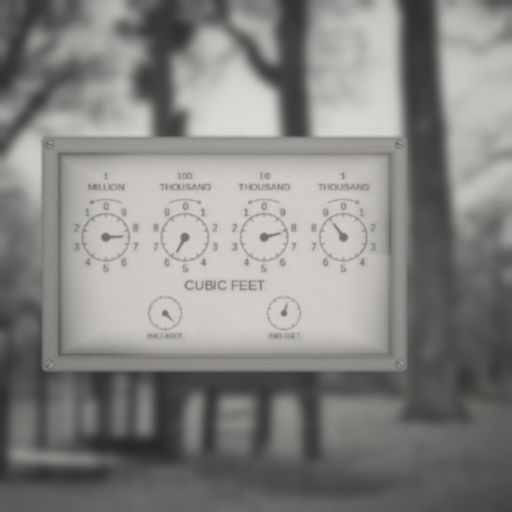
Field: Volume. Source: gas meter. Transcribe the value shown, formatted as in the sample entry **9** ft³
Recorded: **757900** ft³
